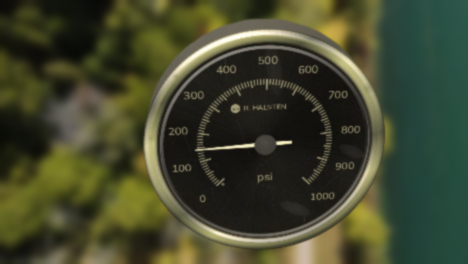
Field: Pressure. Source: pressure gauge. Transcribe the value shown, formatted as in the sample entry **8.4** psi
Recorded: **150** psi
